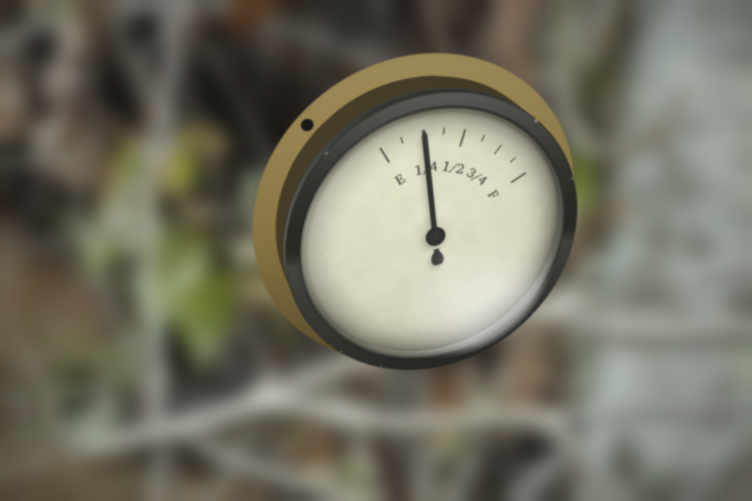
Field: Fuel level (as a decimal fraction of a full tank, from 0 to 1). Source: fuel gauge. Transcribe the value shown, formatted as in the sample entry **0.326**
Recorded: **0.25**
